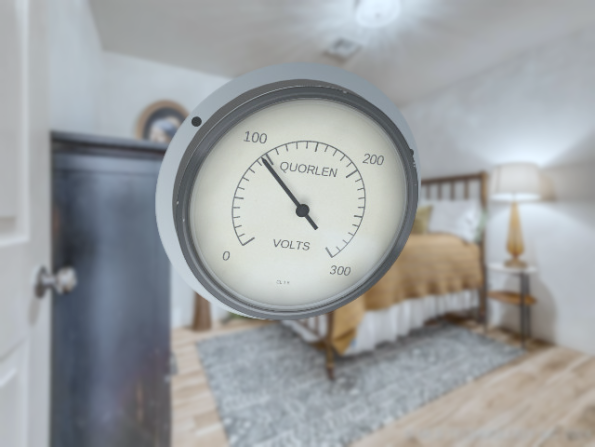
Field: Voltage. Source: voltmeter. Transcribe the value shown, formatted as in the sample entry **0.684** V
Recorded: **95** V
